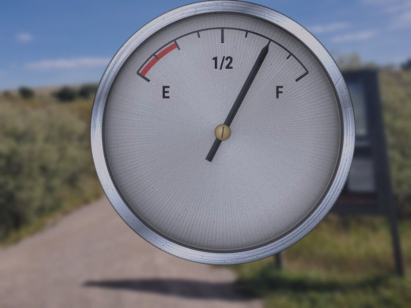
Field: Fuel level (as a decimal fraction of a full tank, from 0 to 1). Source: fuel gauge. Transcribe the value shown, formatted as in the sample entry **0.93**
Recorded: **0.75**
